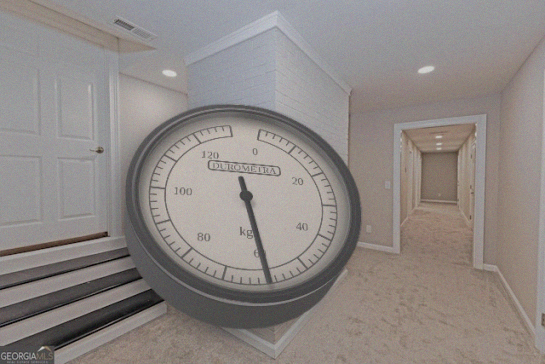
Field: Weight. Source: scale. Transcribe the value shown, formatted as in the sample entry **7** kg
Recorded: **60** kg
